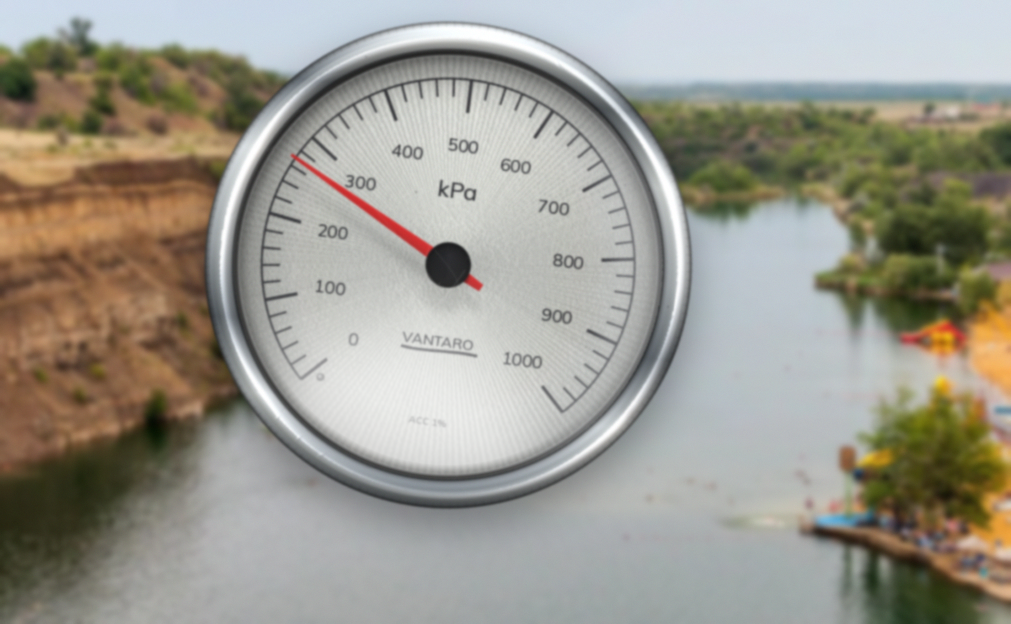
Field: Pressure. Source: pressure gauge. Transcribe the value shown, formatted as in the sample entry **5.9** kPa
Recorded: **270** kPa
